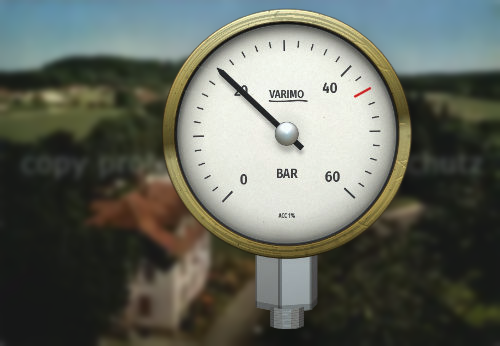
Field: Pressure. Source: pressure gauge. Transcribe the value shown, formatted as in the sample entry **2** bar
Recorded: **20** bar
